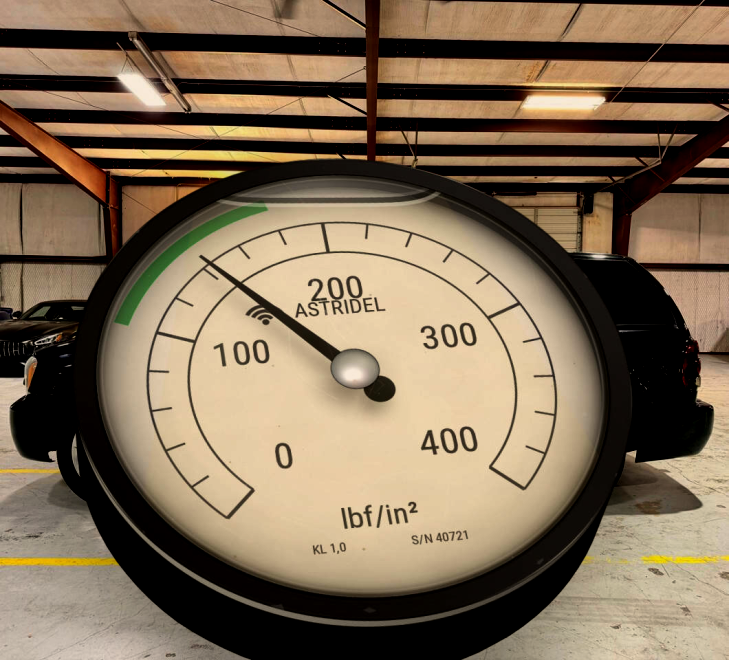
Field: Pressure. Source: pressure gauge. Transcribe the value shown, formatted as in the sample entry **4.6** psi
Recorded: **140** psi
